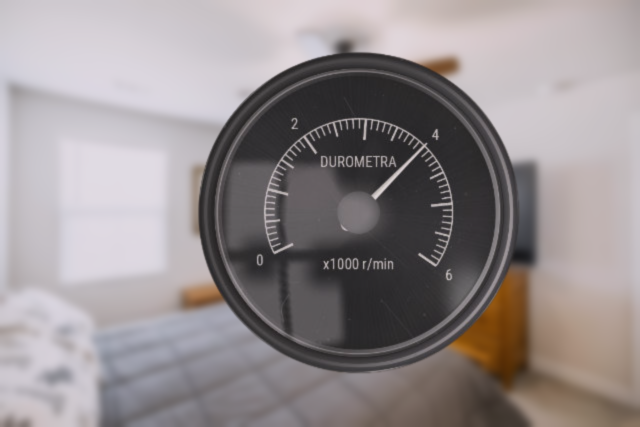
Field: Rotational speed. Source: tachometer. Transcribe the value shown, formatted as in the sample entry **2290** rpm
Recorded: **4000** rpm
